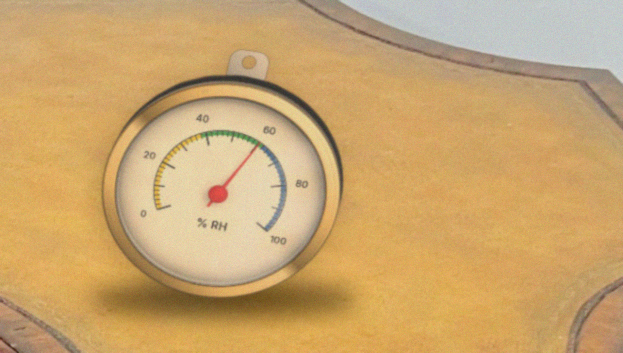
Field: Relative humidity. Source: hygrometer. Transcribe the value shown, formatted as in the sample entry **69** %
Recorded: **60** %
